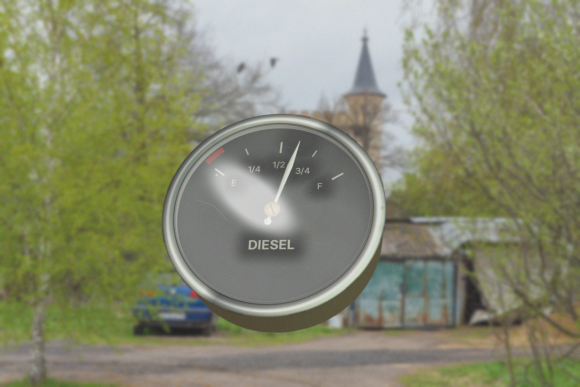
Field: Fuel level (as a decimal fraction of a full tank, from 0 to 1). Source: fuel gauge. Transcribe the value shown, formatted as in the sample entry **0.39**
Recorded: **0.625**
